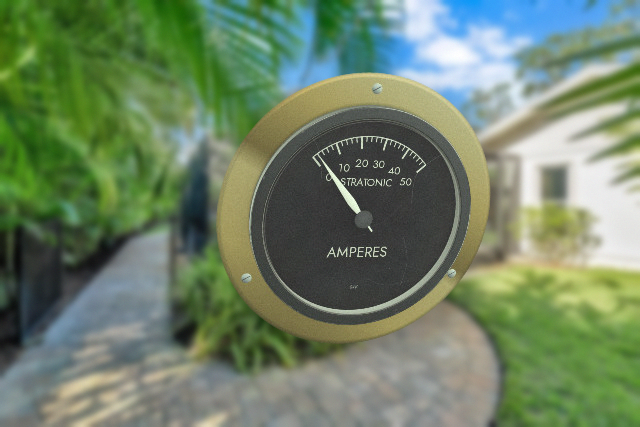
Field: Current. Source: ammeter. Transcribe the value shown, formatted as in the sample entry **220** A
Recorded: **2** A
